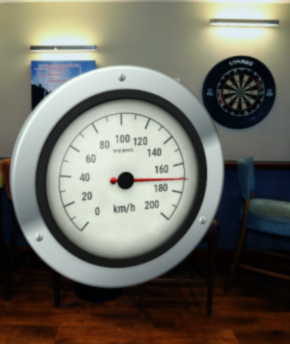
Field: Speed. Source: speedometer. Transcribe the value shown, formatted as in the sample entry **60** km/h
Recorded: **170** km/h
